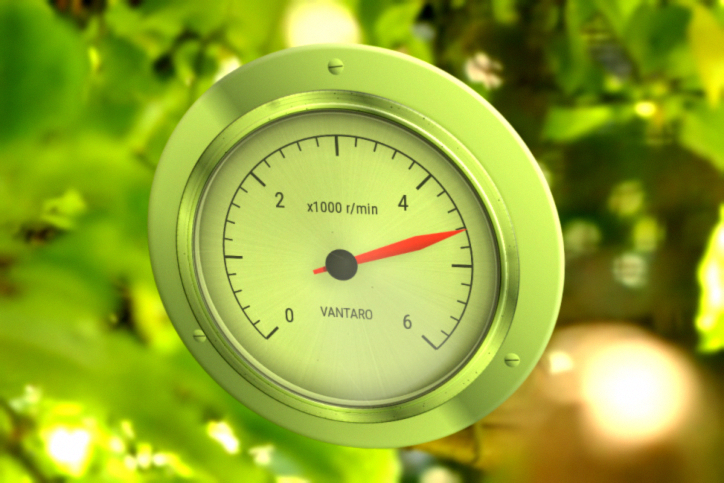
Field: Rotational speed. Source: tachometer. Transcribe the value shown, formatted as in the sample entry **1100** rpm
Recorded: **4600** rpm
